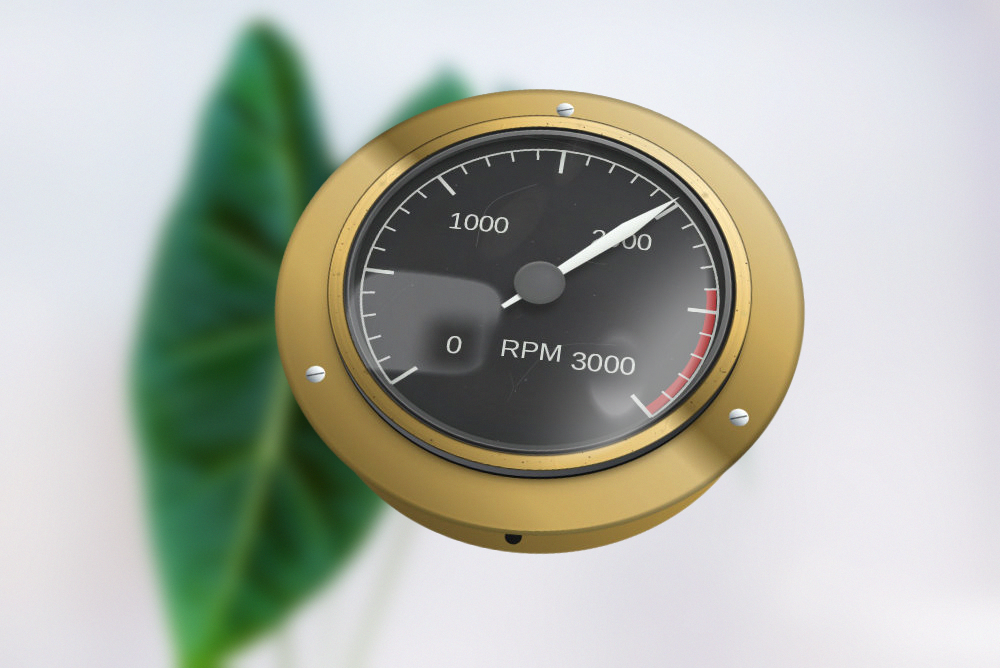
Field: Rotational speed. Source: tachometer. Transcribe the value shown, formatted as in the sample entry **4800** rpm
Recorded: **2000** rpm
